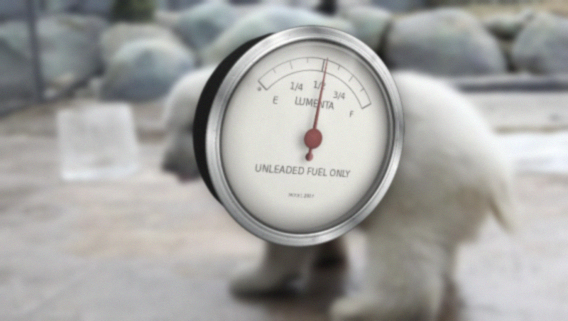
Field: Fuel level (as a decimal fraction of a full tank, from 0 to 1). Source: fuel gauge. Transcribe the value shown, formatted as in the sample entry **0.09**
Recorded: **0.5**
